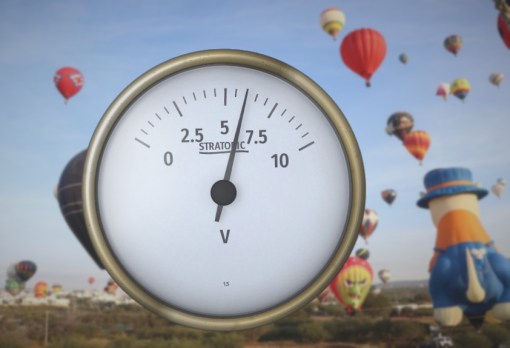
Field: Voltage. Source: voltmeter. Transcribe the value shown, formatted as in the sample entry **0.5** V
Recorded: **6** V
